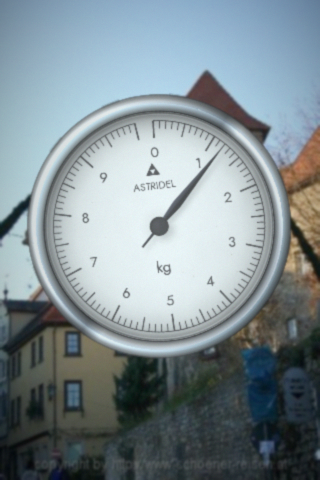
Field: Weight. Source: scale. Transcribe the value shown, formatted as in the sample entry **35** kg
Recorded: **1.2** kg
